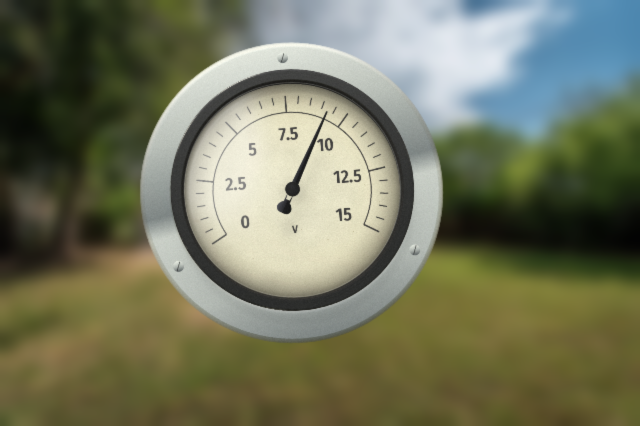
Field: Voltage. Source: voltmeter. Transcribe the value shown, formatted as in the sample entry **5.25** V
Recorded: **9.25** V
